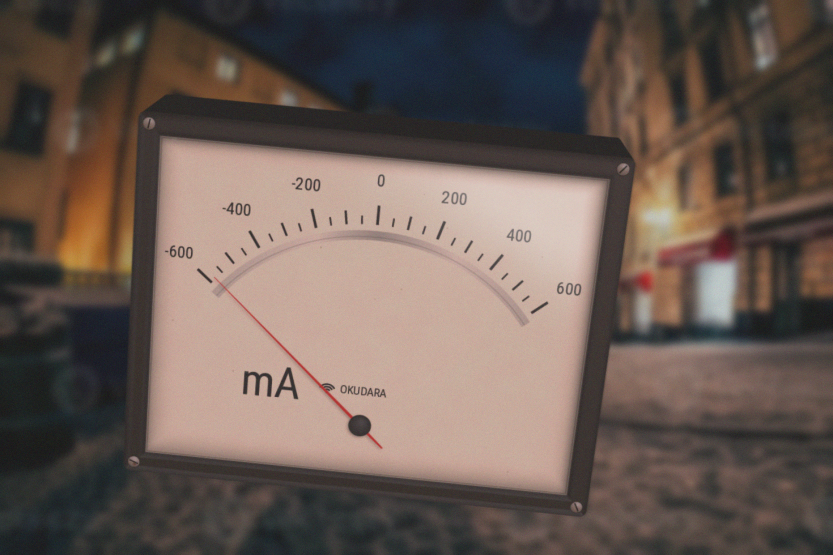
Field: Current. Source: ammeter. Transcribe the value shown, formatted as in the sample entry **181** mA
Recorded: **-575** mA
